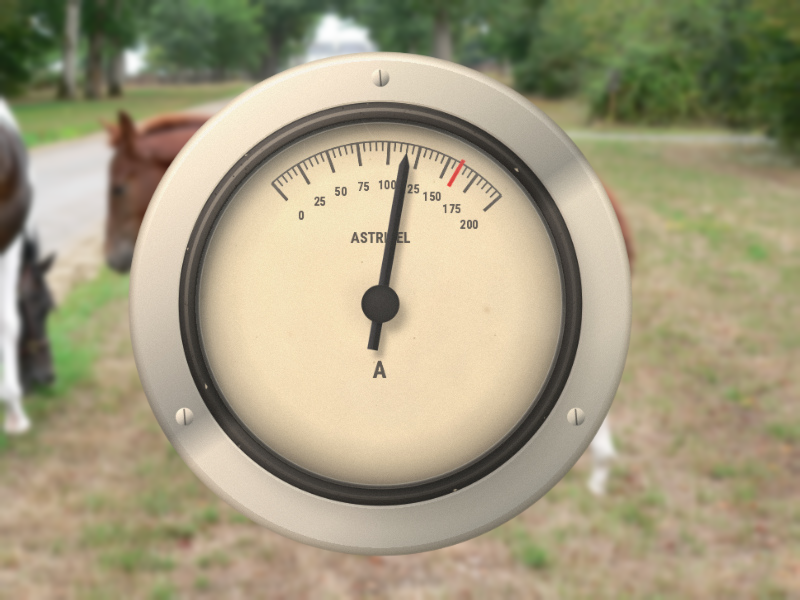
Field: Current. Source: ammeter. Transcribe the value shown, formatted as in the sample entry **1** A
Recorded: **115** A
